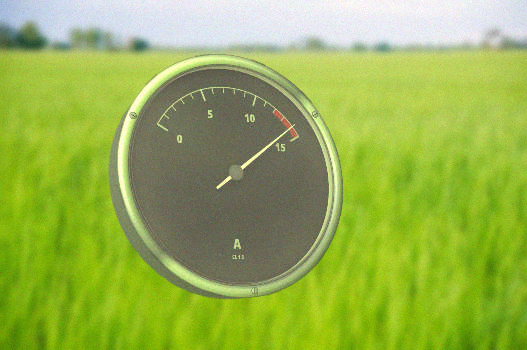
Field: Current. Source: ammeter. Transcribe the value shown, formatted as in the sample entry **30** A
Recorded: **14** A
